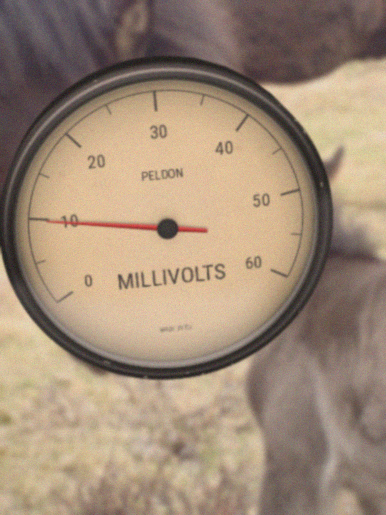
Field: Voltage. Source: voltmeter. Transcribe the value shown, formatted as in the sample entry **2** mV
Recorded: **10** mV
